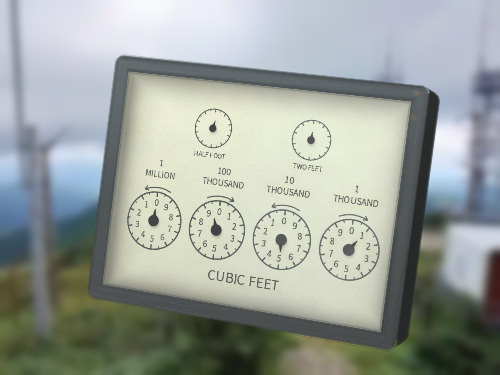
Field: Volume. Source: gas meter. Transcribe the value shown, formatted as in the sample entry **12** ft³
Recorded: **995100** ft³
